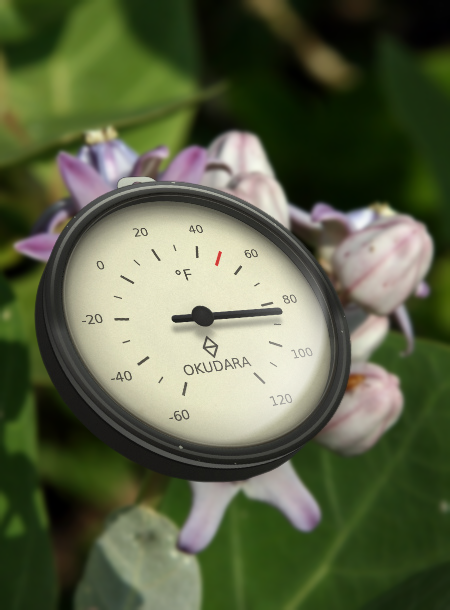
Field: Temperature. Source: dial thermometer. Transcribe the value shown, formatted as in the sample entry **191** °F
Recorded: **85** °F
